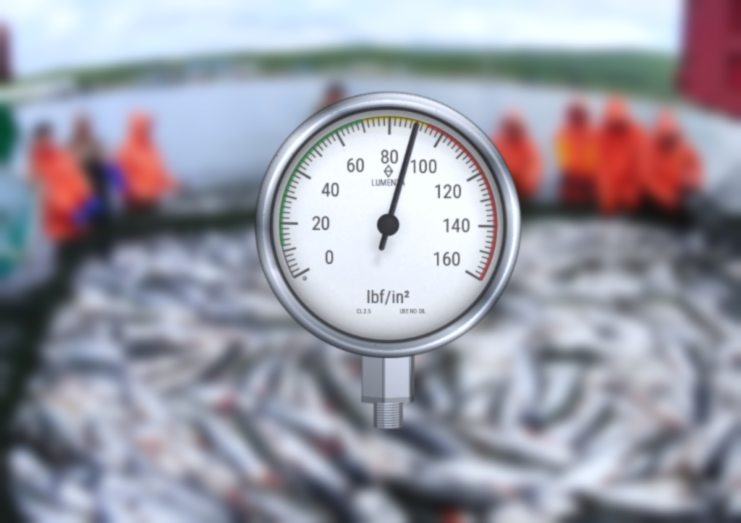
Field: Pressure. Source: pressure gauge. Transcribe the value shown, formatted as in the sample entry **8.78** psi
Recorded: **90** psi
